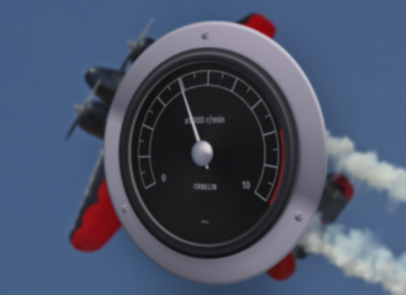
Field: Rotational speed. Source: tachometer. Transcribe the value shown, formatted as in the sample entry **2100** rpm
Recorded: **4000** rpm
